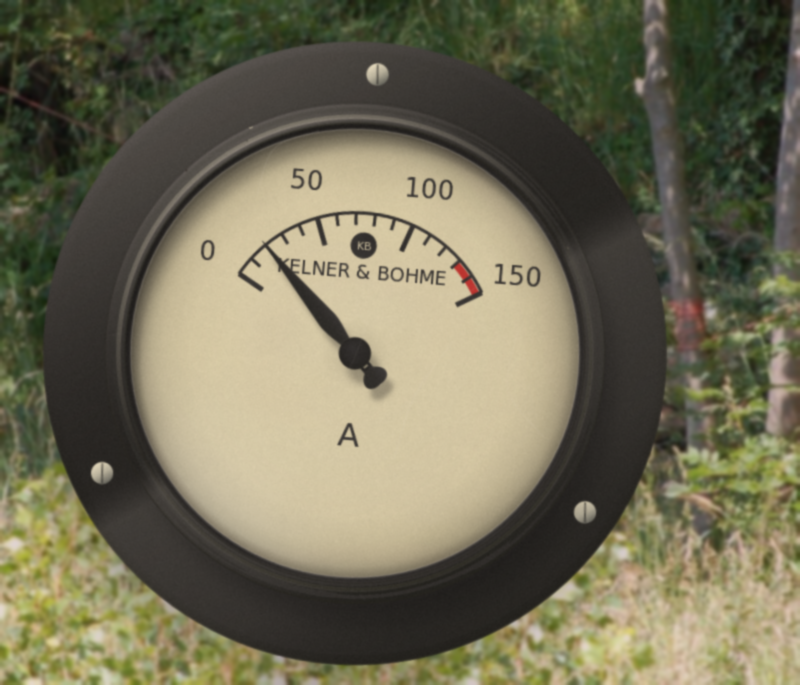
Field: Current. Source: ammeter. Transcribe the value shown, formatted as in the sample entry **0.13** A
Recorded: **20** A
